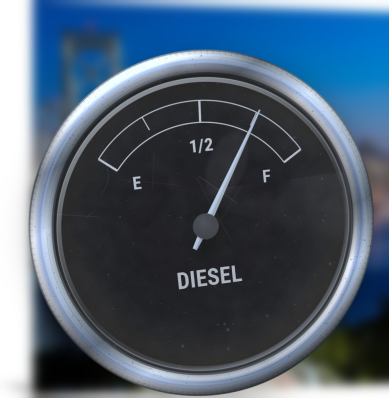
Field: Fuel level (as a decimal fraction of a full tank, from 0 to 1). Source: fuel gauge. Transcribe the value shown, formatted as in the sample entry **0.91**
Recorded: **0.75**
